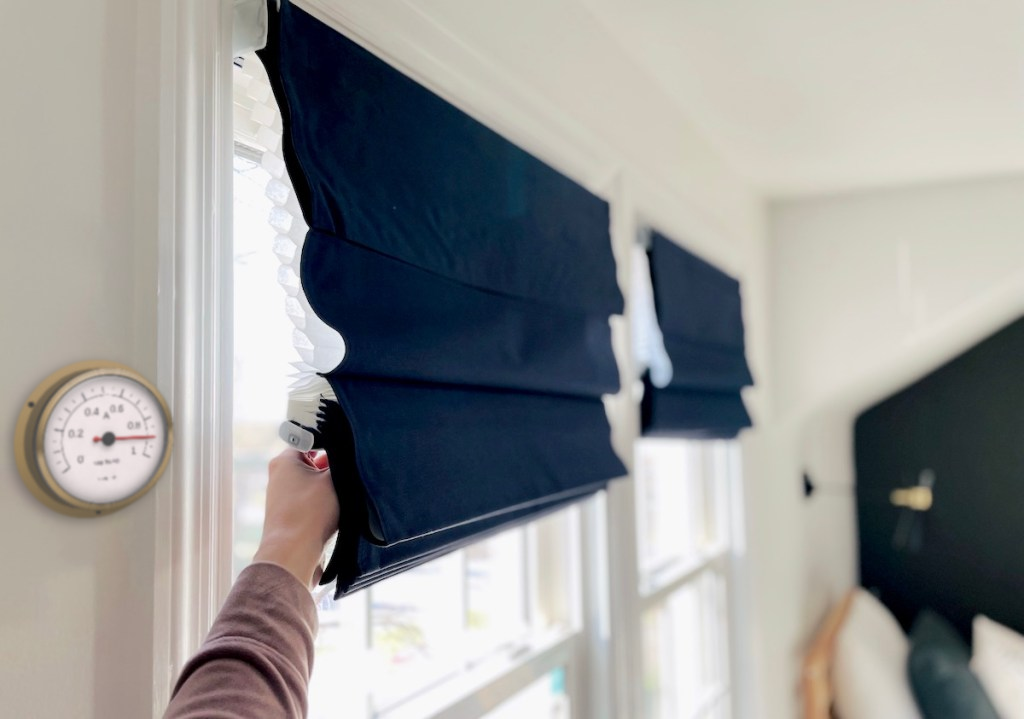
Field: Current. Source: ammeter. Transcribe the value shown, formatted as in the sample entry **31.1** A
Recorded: **0.9** A
